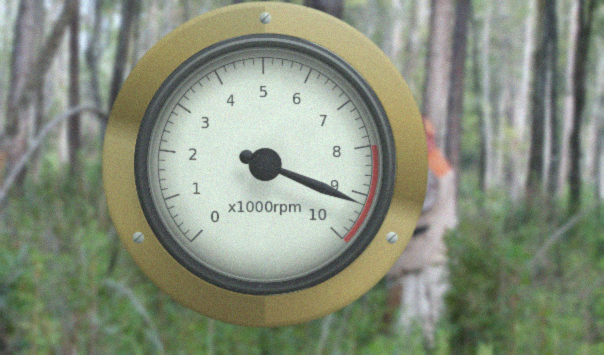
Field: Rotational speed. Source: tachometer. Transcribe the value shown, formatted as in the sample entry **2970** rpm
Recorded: **9200** rpm
